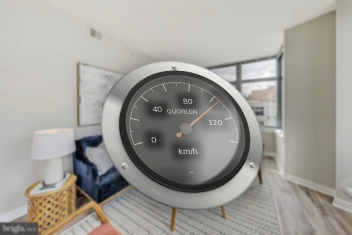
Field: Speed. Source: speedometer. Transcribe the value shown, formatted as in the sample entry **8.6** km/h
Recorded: **105** km/h
